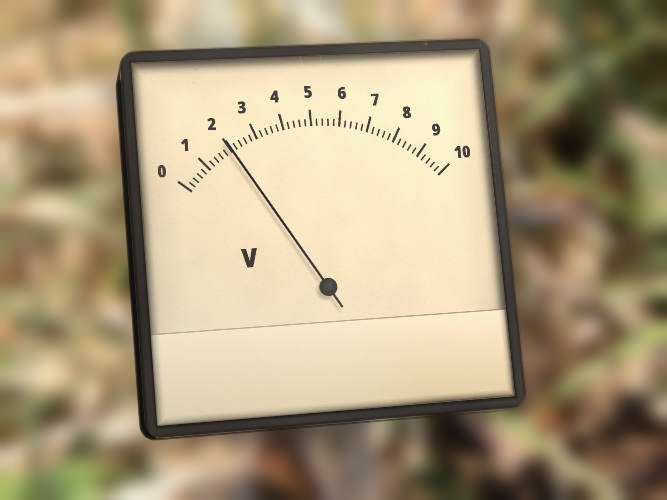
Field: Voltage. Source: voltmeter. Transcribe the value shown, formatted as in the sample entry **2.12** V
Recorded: **2** V
